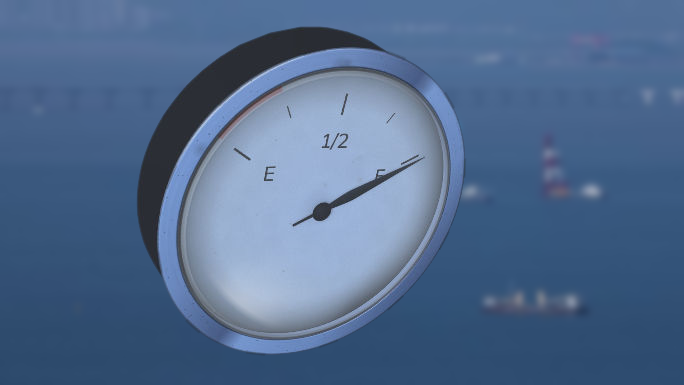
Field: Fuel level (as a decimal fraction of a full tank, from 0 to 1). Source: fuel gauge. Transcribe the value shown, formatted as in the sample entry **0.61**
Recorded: **1**
